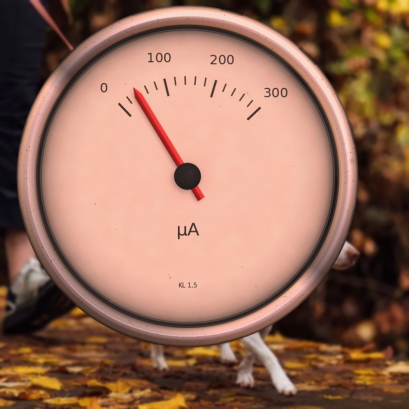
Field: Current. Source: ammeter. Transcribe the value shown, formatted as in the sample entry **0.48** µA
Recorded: **40** µA
